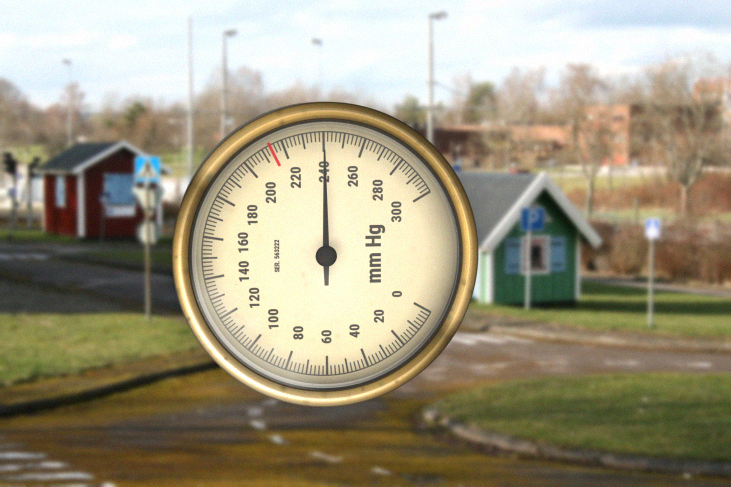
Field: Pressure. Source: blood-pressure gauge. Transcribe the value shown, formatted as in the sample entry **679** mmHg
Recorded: **240** mmHg
